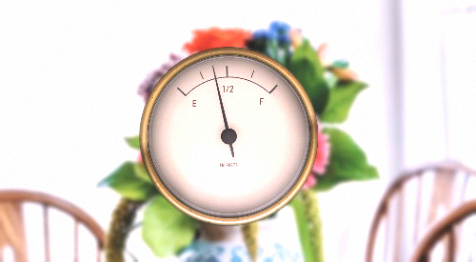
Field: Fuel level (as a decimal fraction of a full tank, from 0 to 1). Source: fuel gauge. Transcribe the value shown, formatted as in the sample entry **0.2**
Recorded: **0.375**
